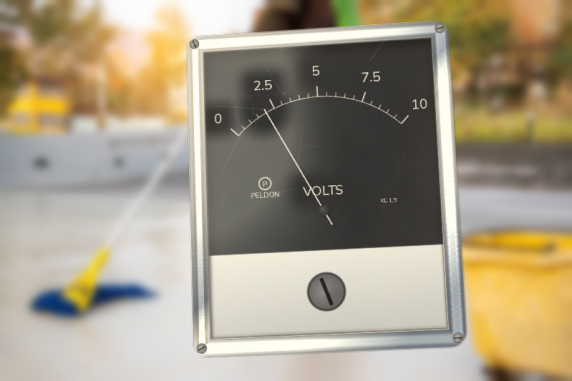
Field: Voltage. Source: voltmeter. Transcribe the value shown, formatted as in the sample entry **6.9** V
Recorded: **2** V
